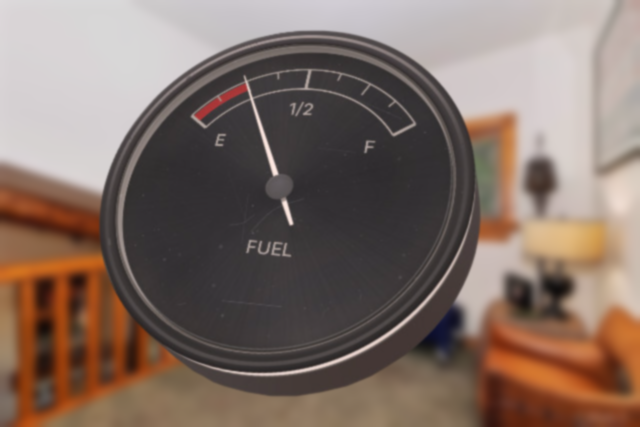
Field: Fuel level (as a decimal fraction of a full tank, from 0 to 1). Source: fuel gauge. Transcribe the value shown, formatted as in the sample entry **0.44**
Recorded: **0.25**
